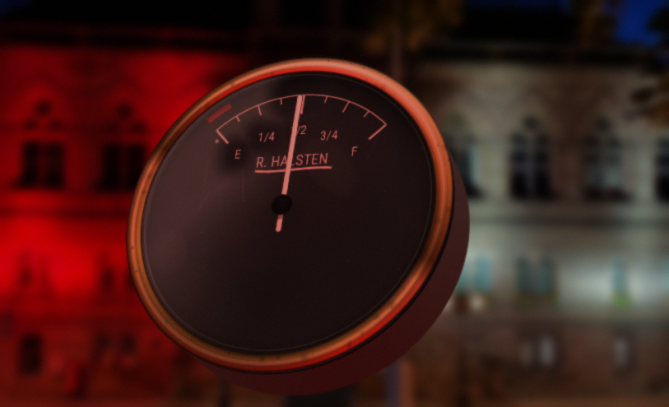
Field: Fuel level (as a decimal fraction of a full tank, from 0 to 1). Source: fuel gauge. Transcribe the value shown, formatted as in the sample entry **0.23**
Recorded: **0.5**
